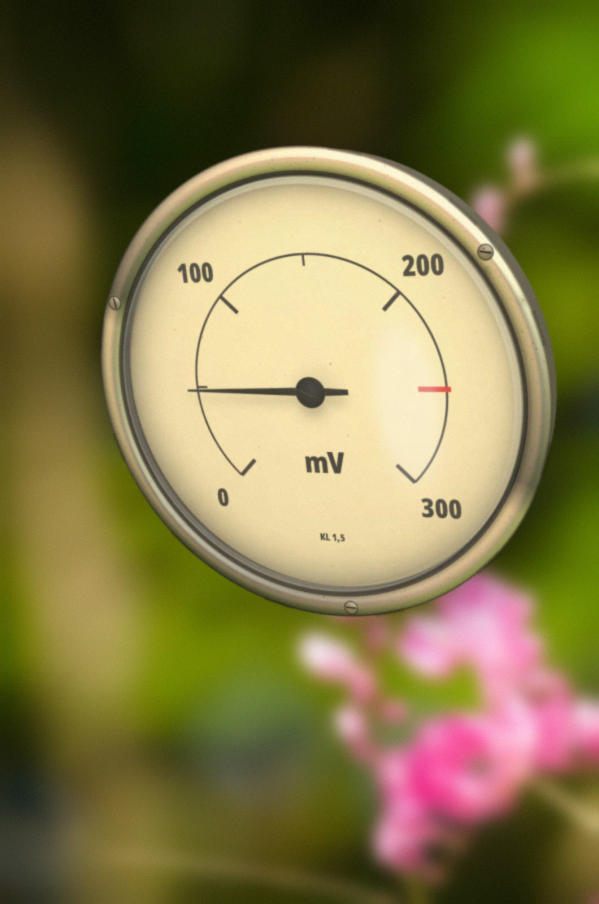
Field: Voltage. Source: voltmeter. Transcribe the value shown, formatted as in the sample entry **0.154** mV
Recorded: **50** mV
